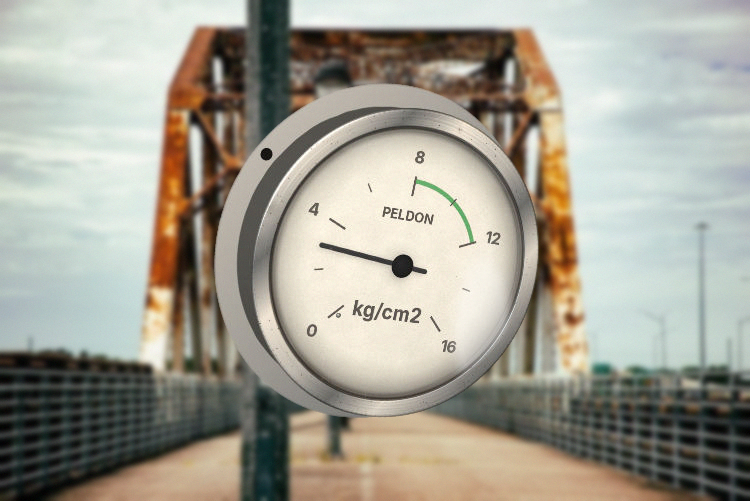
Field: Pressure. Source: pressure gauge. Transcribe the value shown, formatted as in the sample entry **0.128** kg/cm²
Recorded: **3** kg/cm²
